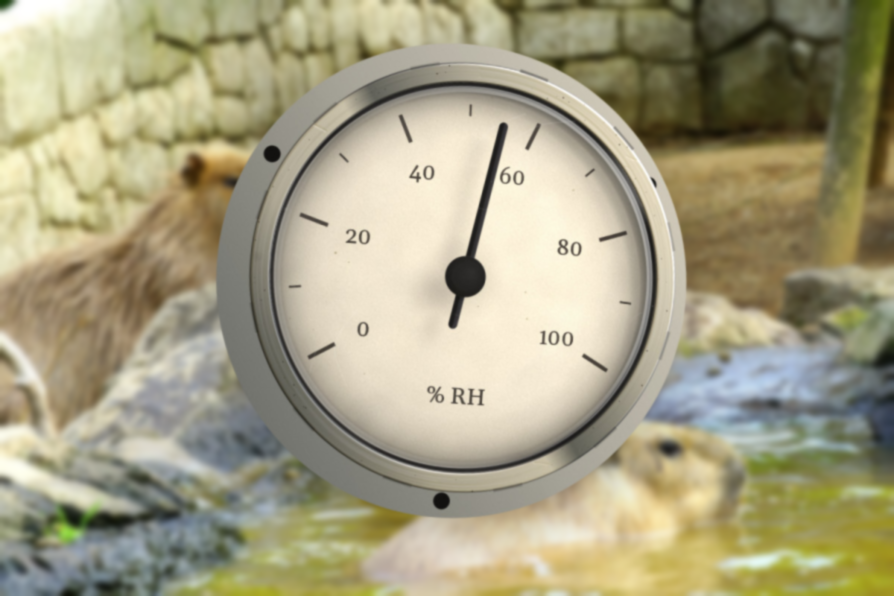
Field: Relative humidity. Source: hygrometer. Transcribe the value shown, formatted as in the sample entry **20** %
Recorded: **55** %
